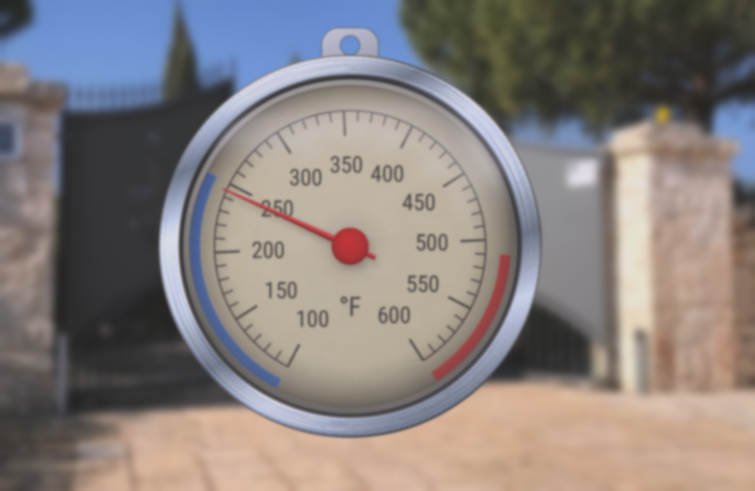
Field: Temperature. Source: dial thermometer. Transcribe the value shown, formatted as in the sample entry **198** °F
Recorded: **245** °F
